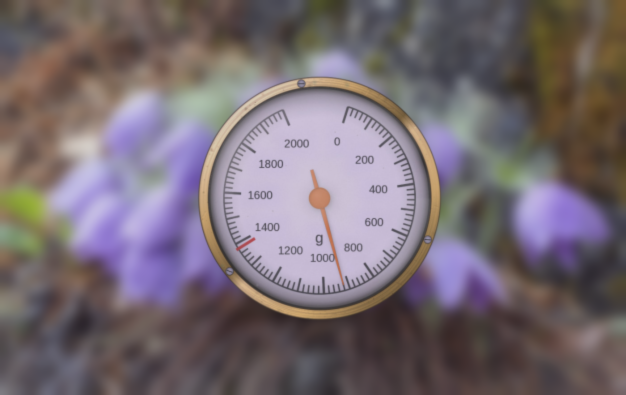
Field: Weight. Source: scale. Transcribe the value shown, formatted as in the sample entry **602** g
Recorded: **920** g
